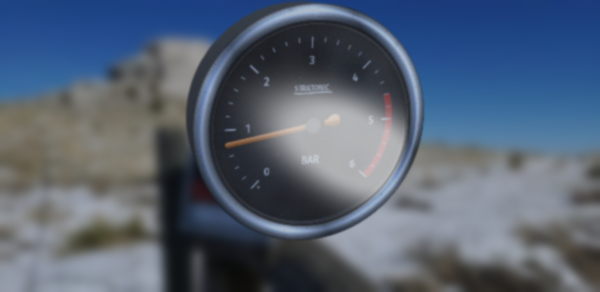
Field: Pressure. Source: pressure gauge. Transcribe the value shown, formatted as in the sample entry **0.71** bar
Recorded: **0.8** bar
